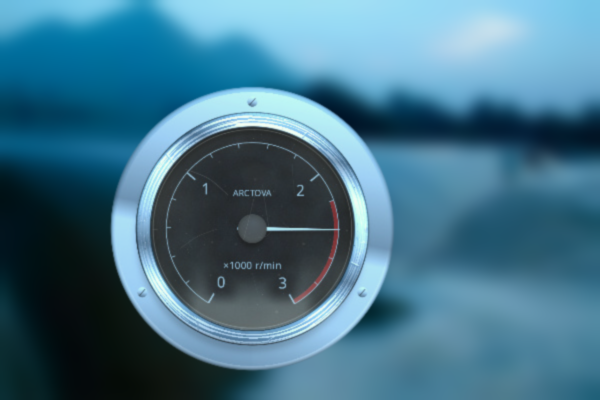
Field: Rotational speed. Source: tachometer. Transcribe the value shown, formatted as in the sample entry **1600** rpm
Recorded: **2400** rpm
